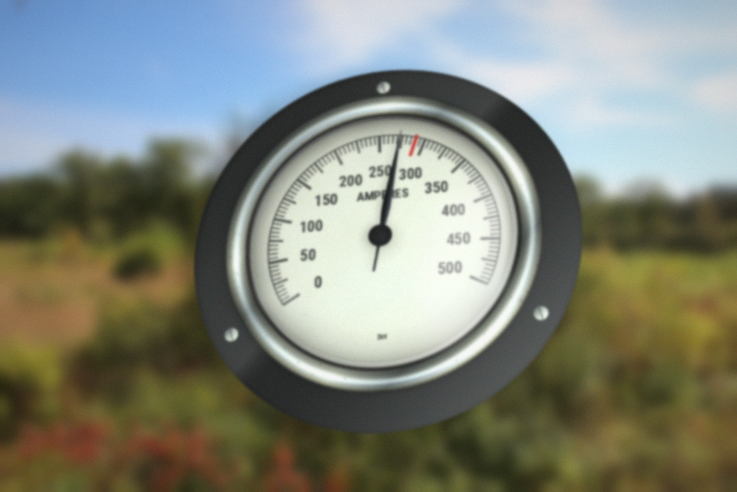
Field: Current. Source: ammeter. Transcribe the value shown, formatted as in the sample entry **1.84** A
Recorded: **275** A
